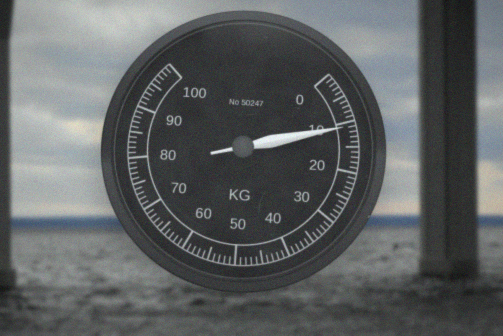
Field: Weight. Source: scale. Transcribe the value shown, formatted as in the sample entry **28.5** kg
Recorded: **11** kg
